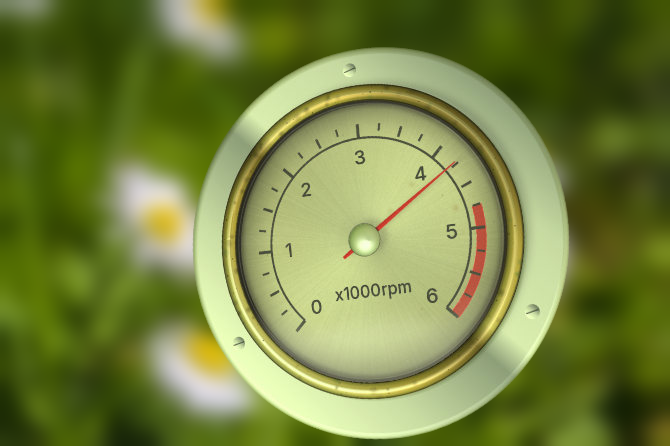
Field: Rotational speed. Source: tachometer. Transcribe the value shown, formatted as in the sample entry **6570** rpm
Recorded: **4250** rpm
